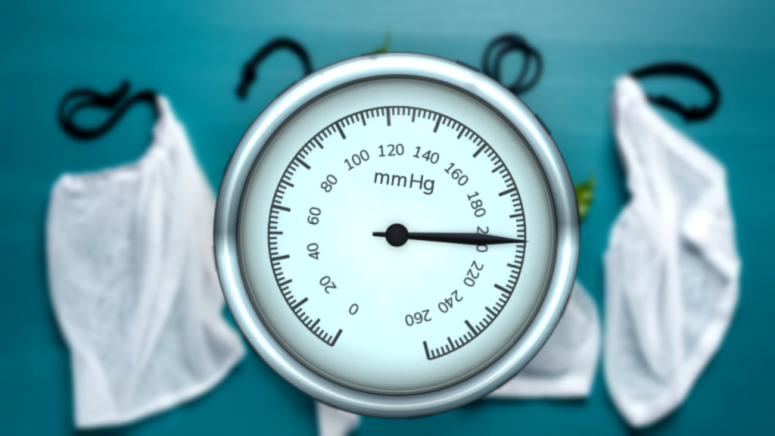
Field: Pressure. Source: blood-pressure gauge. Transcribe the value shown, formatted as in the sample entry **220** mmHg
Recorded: **200** mmHg
